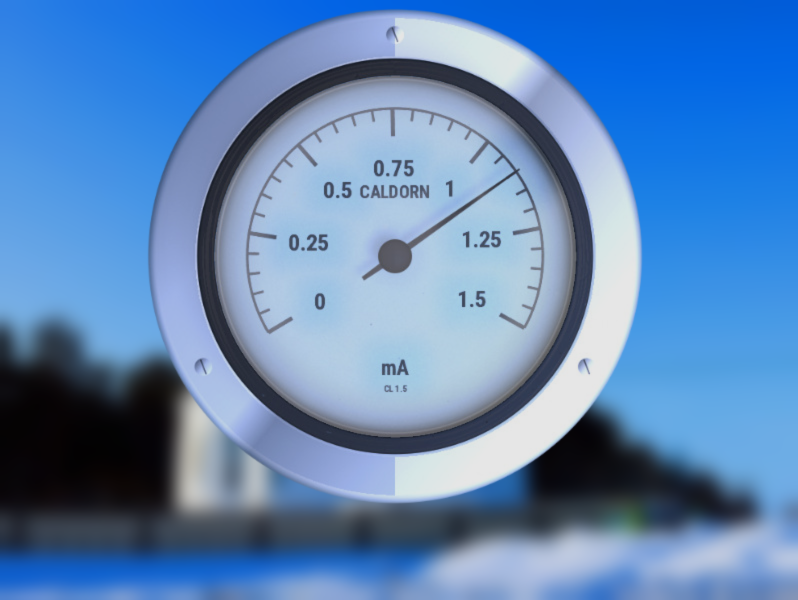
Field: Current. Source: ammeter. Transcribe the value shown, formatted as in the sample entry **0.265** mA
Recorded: **1.1** mA
